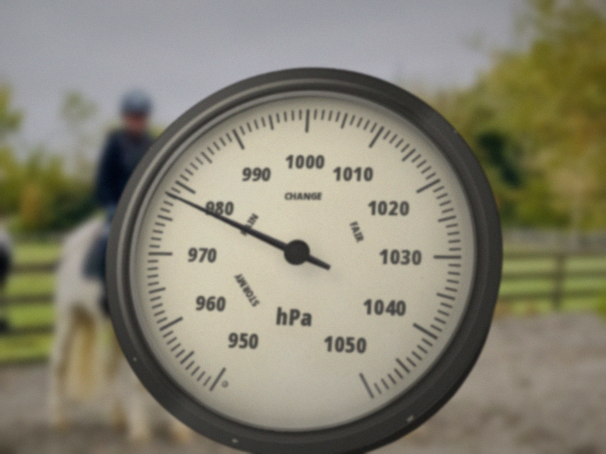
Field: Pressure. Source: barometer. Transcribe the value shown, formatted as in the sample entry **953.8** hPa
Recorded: **978** hPa
